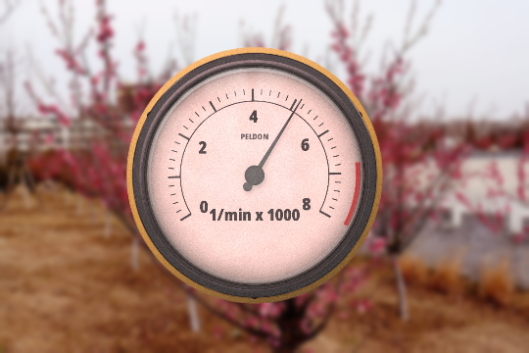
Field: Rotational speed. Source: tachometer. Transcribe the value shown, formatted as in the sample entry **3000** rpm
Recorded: **5100** rpm
